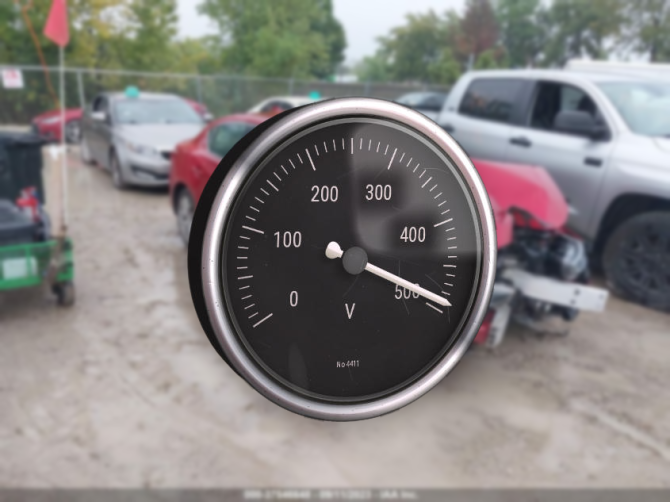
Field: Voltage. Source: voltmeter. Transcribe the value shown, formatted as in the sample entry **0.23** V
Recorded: **490** V
